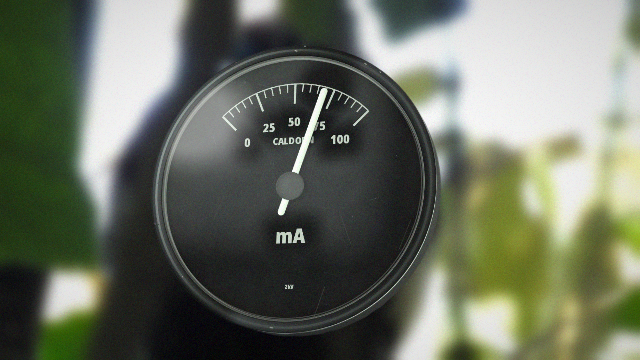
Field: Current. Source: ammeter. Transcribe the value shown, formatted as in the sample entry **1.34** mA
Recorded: **70** mA
